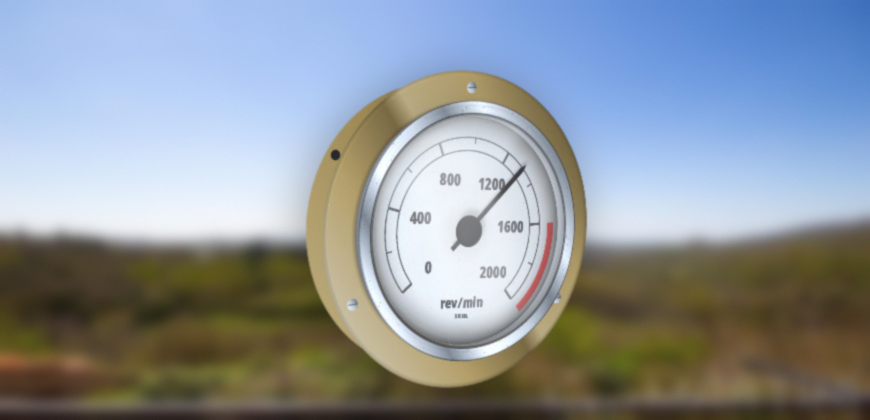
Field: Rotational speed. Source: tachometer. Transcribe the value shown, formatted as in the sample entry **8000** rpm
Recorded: **1300** rpm
